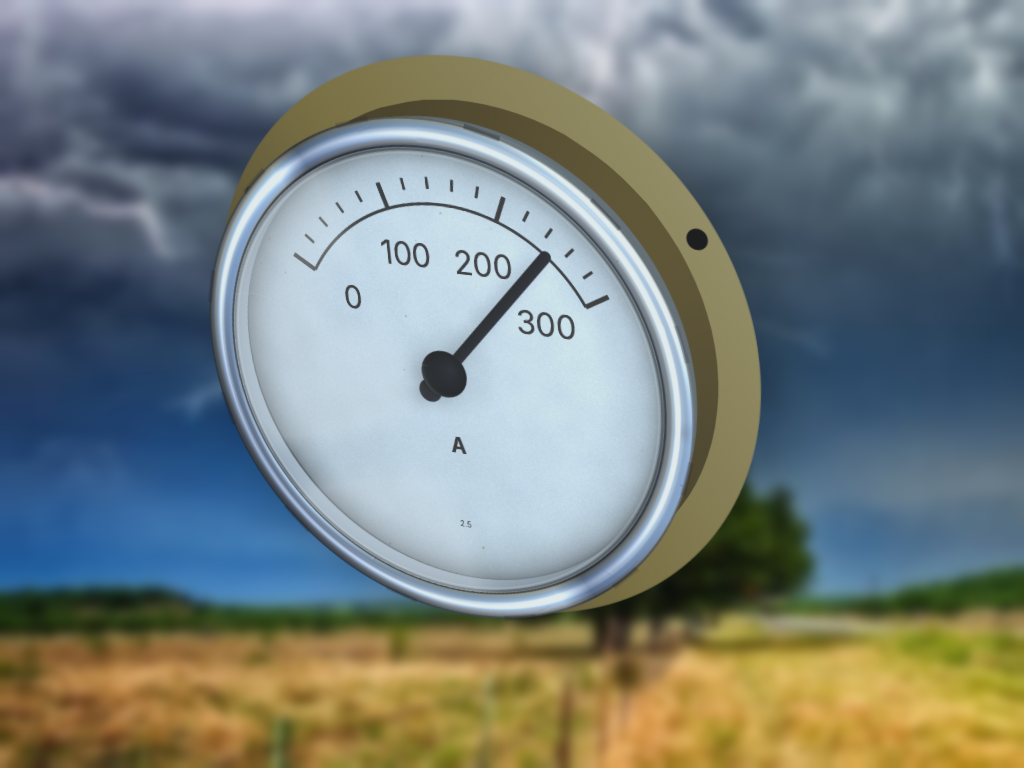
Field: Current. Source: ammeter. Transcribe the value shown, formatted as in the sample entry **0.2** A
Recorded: **250** A
